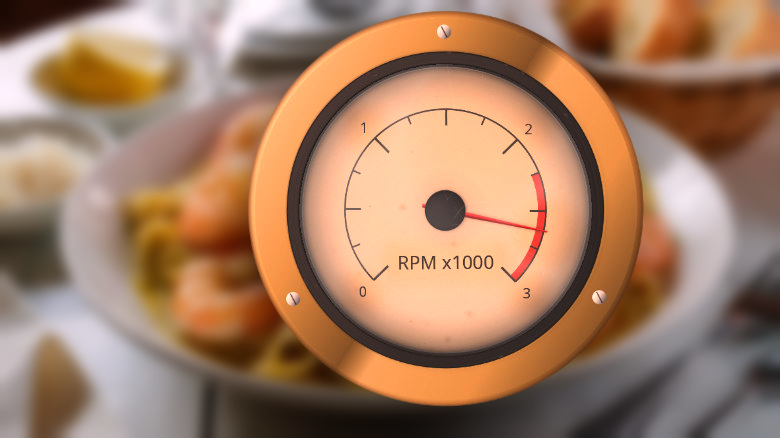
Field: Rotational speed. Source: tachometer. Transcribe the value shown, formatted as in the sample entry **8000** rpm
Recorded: **2625** rpm
